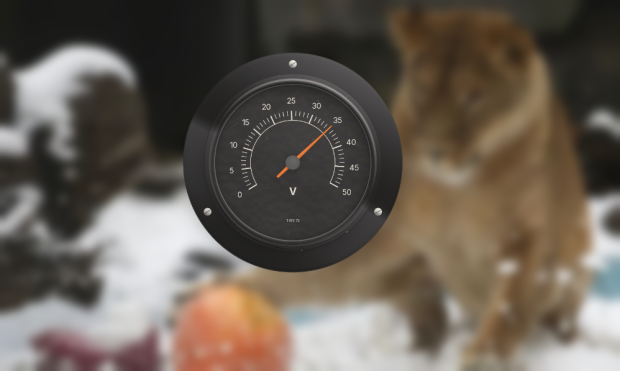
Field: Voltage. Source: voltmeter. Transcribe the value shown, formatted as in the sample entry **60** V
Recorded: **35** V
